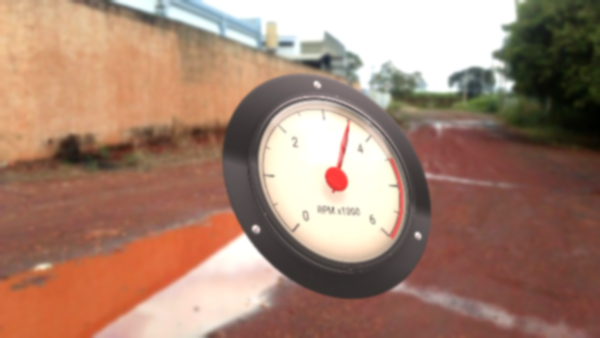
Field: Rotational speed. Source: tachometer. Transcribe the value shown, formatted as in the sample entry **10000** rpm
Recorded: **3500** rpm
